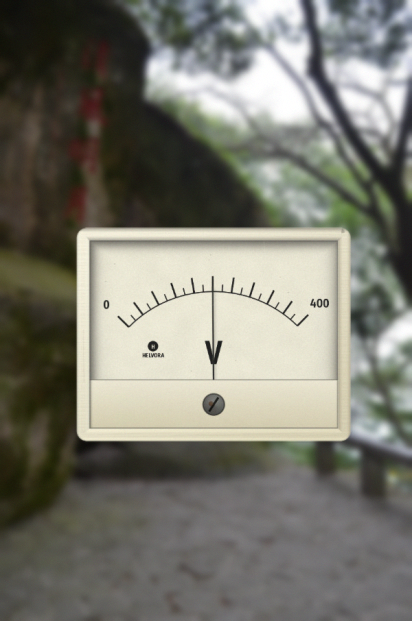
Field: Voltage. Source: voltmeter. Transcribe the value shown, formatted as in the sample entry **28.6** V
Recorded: **200** V
